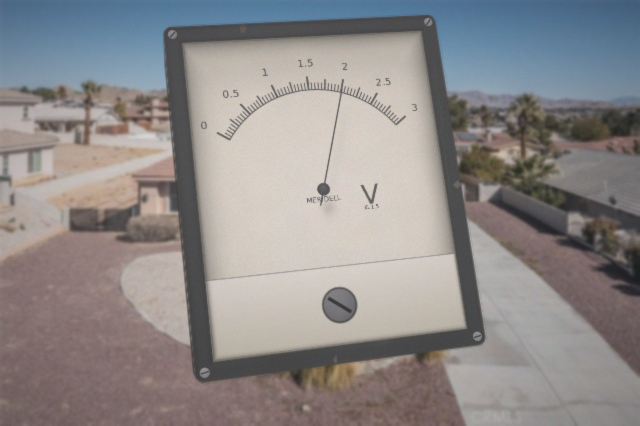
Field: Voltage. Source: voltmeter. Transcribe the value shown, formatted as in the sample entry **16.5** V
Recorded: **2** V
